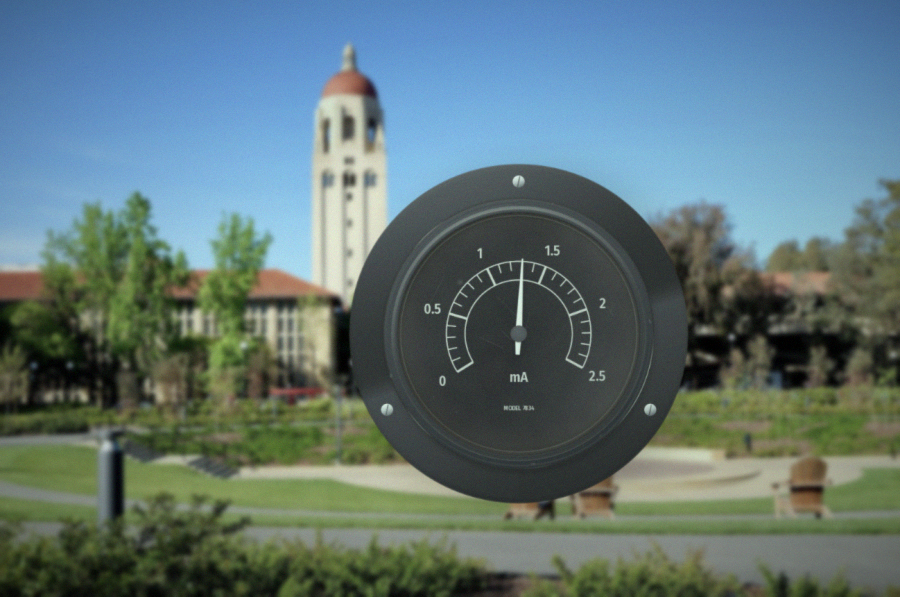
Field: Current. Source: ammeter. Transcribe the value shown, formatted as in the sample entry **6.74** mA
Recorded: **1.3** mA
